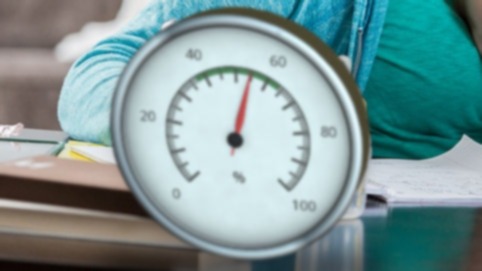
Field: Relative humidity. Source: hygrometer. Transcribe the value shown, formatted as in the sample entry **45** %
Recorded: **55** %
